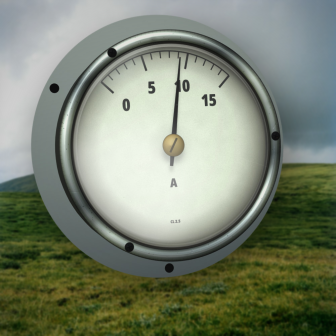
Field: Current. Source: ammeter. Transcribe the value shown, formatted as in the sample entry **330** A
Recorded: **9** A
